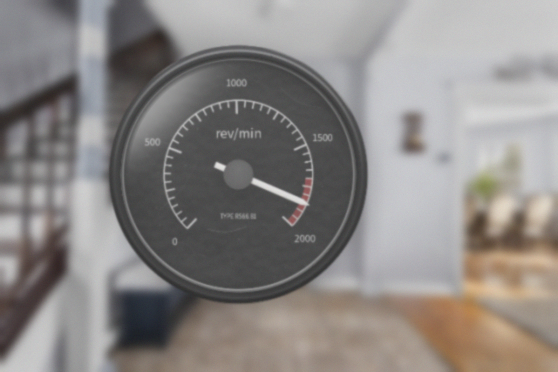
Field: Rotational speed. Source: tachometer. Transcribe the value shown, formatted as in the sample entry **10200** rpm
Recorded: **1850** rpm
